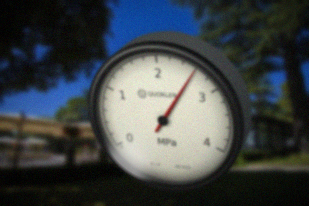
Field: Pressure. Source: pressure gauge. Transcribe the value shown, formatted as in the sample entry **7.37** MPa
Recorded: **2.6** MPa
